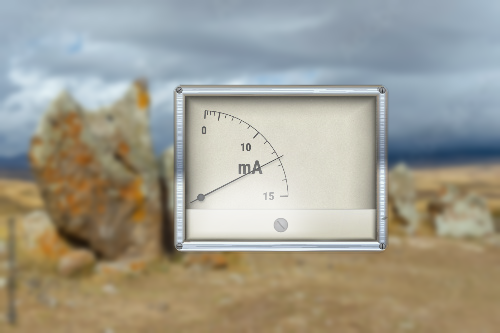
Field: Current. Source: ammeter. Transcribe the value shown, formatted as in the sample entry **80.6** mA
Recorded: **12.5** mA
